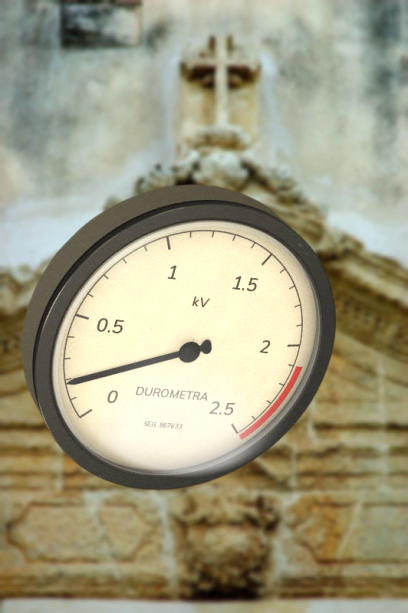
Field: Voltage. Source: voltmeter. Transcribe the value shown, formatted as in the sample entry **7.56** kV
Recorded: **0.2** kV
